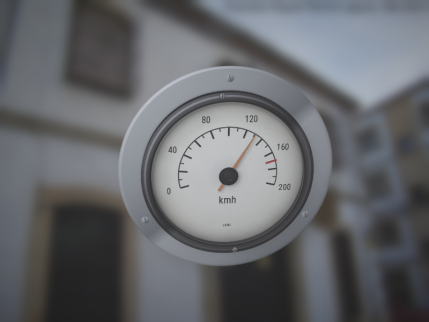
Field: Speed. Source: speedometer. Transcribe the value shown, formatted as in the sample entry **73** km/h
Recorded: **130** km/h
